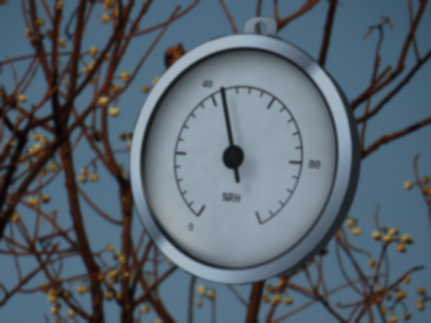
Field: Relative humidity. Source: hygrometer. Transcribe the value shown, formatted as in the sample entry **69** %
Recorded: **44** %
